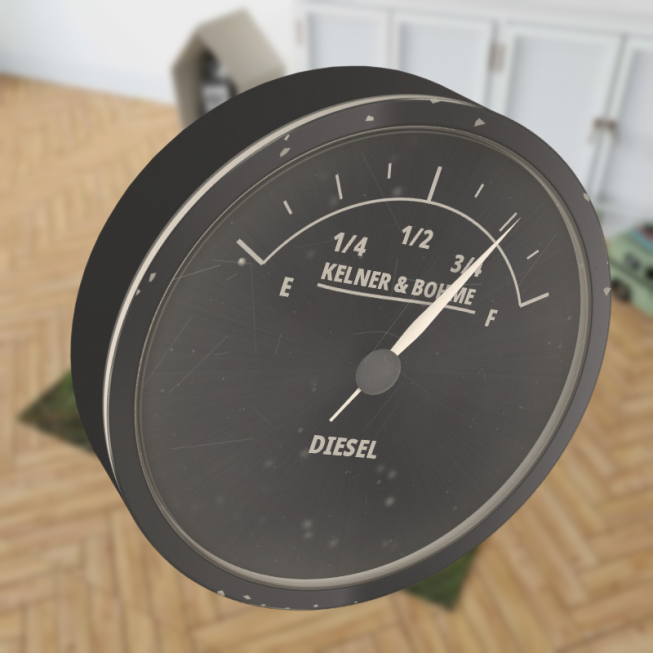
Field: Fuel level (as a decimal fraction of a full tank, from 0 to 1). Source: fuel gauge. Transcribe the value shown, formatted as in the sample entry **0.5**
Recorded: **0.75**
